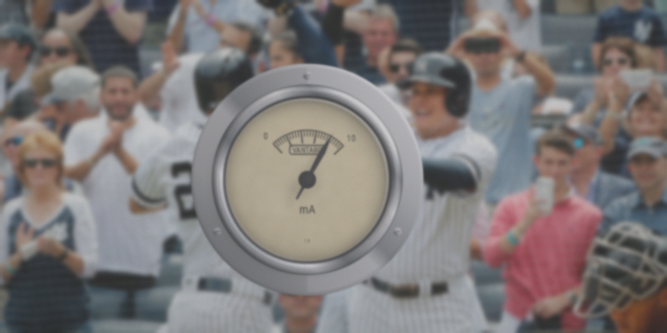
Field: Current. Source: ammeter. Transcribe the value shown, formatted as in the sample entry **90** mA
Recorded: **8** mA
